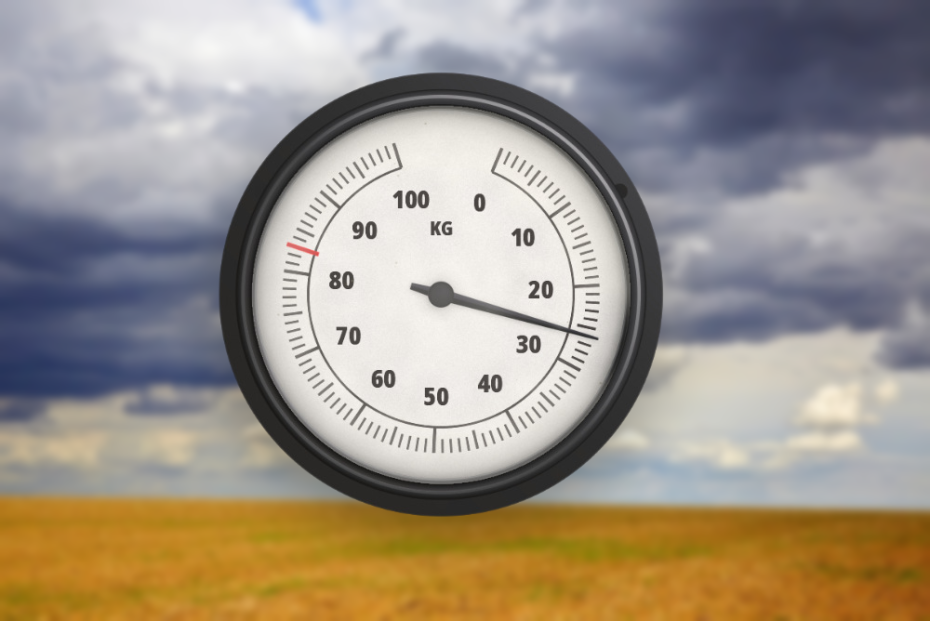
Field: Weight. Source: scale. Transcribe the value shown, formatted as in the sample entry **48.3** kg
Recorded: **26** kg
